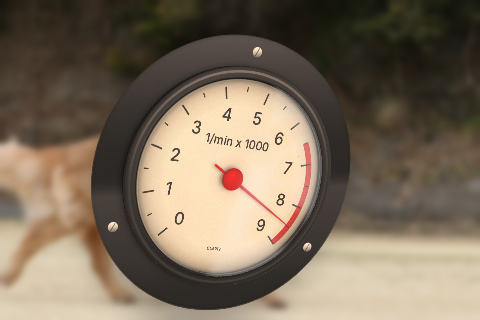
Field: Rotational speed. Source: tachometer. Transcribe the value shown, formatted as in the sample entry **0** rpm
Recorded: **8500** rpm
